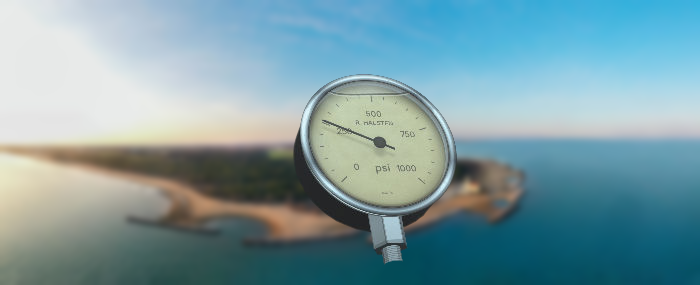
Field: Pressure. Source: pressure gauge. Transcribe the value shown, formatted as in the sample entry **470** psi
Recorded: **250** psi
